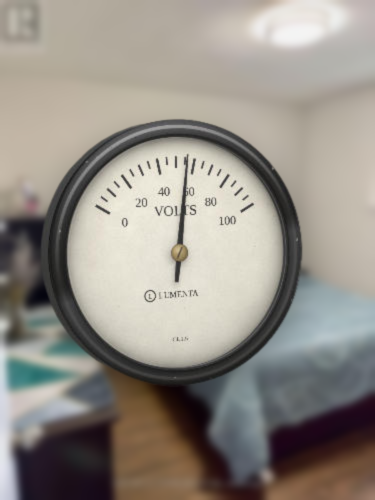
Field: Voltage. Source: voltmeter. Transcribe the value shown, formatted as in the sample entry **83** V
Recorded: **55** V
